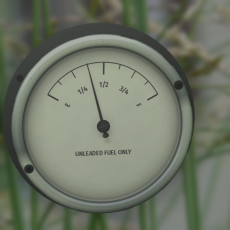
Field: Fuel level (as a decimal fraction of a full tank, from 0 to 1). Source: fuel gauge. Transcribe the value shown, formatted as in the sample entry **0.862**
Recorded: **0.375**
